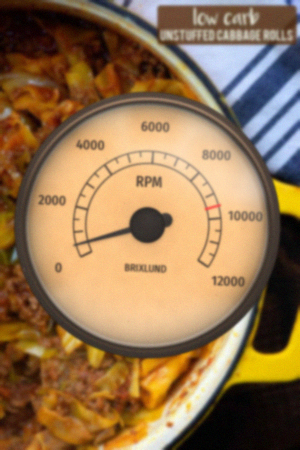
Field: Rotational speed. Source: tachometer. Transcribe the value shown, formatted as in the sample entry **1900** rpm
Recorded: **500** rpm
